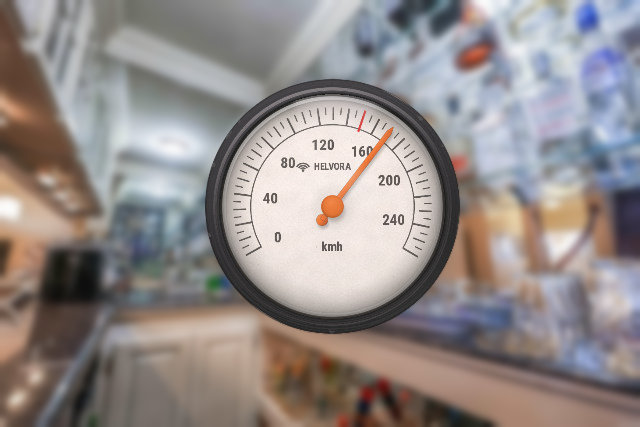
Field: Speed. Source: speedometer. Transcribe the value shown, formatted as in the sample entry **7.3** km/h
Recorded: **170** km/h
